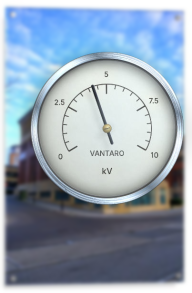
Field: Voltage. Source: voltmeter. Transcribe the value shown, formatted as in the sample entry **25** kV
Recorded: **4.25** kV
